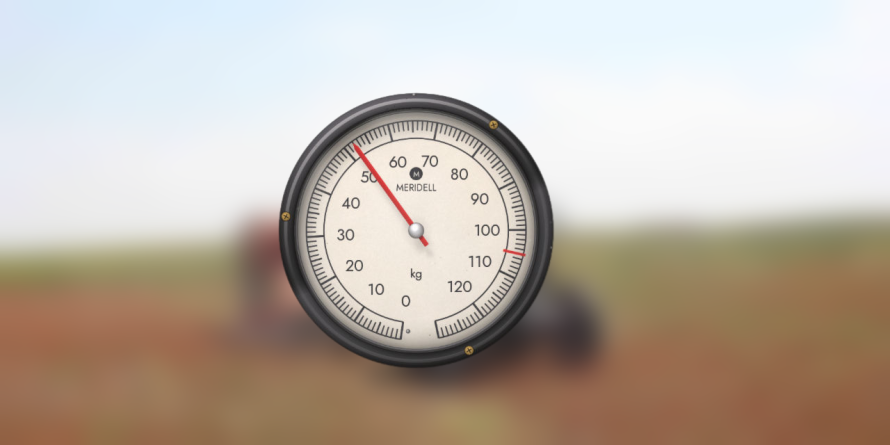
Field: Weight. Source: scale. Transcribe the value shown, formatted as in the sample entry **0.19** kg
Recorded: **52** kg
